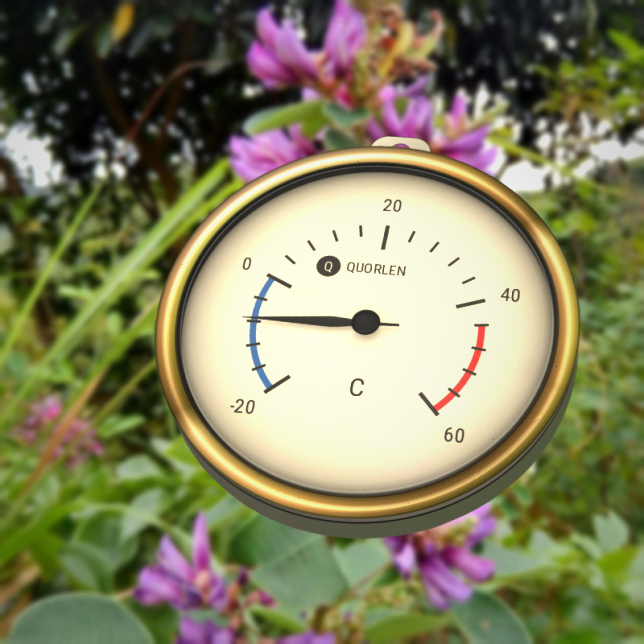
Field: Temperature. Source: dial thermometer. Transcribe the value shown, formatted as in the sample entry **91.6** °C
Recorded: **-8** °C
